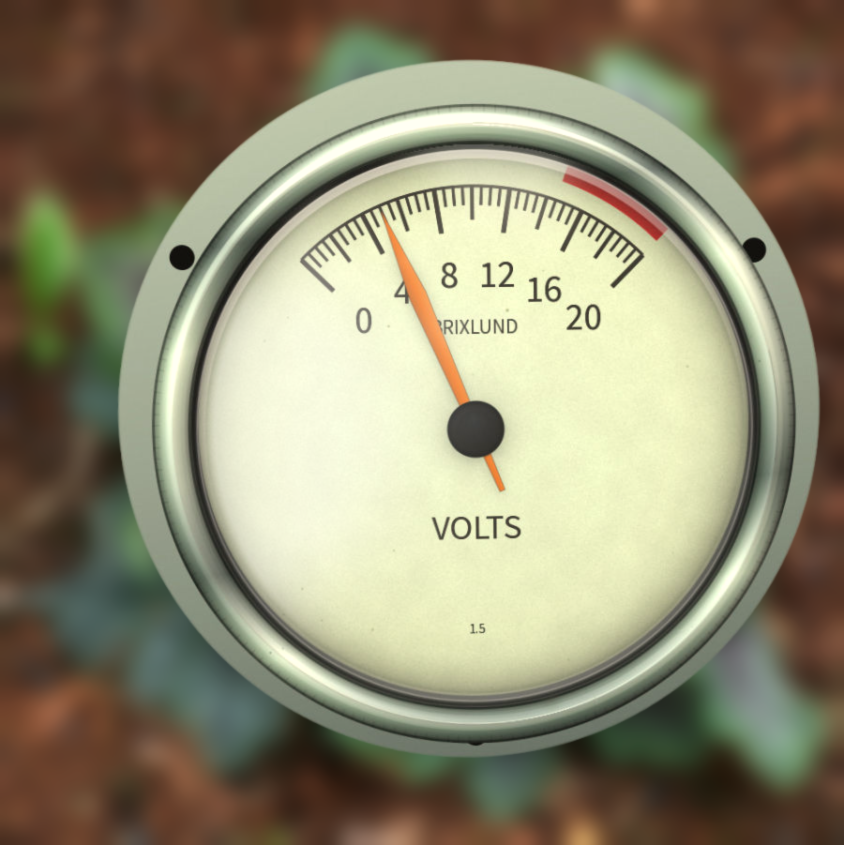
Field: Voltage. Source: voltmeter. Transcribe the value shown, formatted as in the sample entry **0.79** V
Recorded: **5** V
